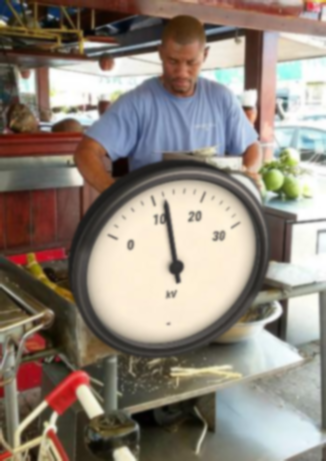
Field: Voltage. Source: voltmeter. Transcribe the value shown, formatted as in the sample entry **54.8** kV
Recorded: **12** kV
